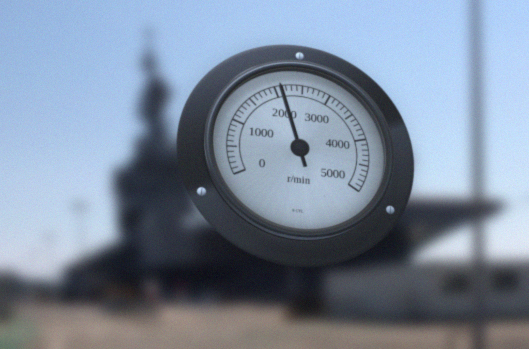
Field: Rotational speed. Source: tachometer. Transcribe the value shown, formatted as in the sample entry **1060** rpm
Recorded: **2100** rpm
